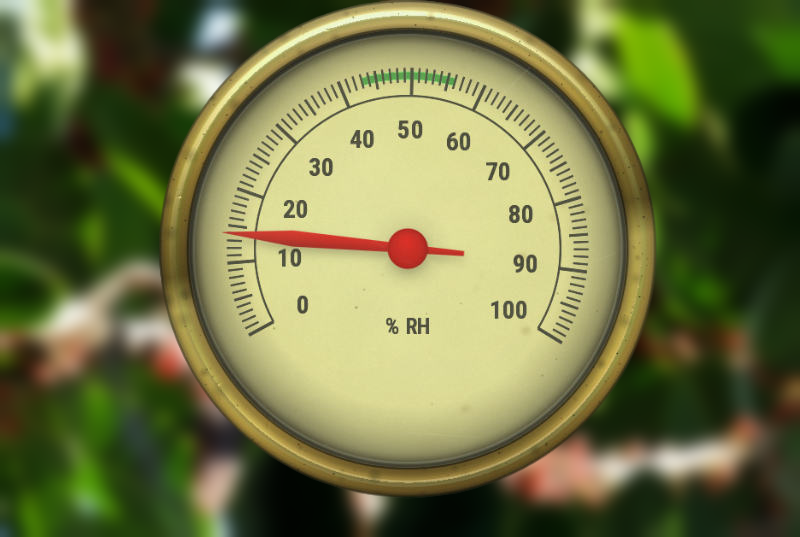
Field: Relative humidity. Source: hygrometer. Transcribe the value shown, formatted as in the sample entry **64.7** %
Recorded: **14** %
